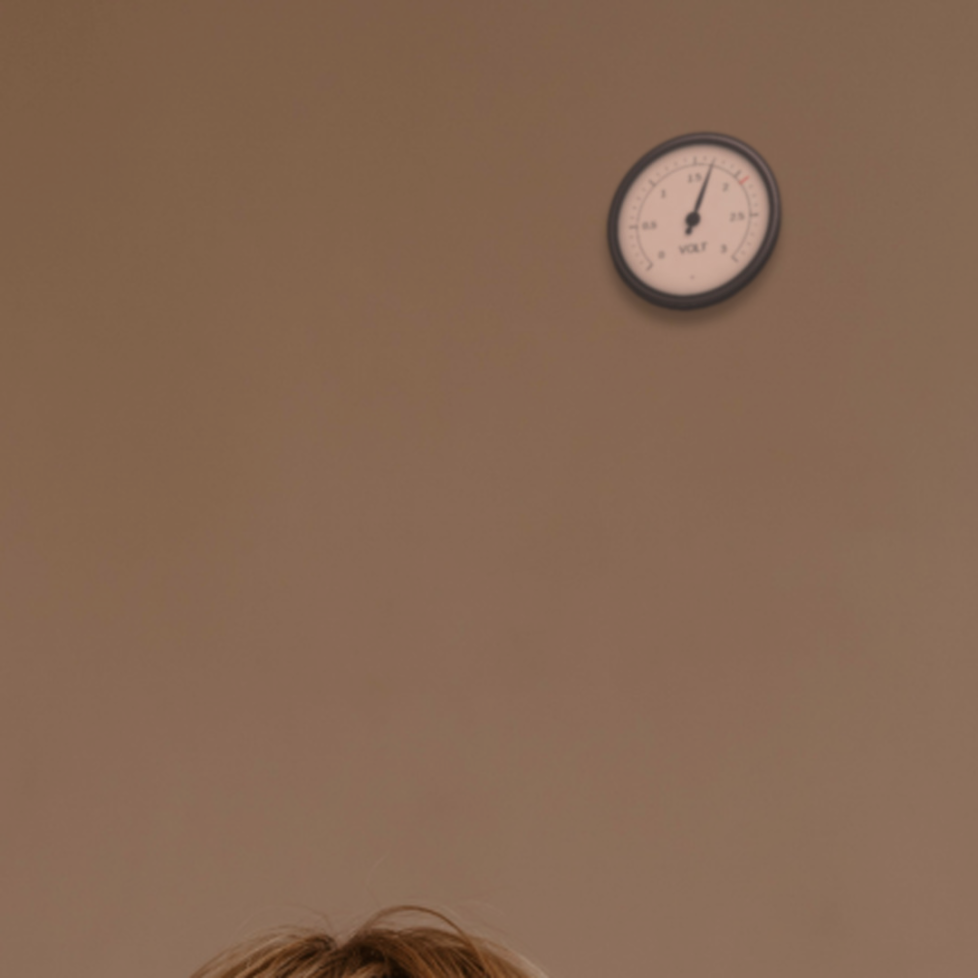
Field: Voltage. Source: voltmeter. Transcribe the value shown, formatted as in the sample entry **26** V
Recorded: **1.7** V
